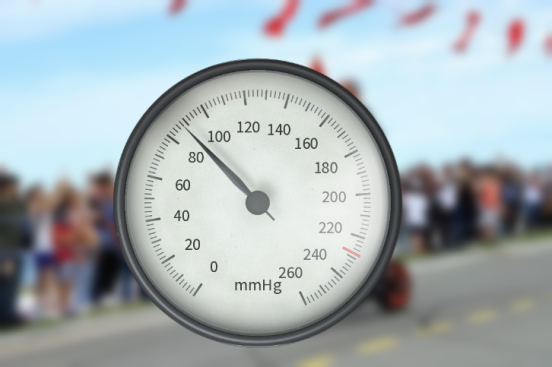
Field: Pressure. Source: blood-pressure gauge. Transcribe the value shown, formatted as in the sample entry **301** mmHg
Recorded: **88** mmHg
